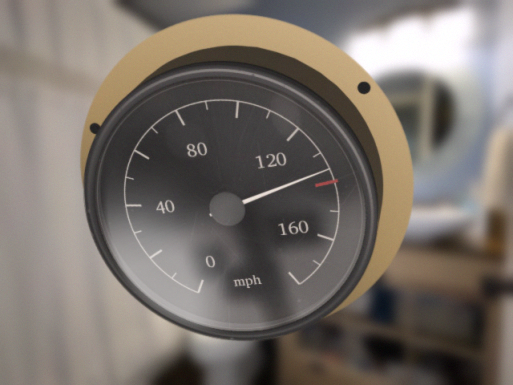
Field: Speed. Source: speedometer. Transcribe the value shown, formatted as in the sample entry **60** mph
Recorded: **135** mph
